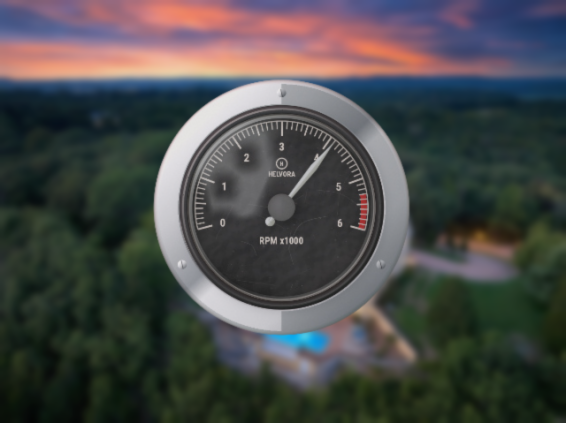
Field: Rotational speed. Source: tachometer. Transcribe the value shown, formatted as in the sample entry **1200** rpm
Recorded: **4100** rpm
